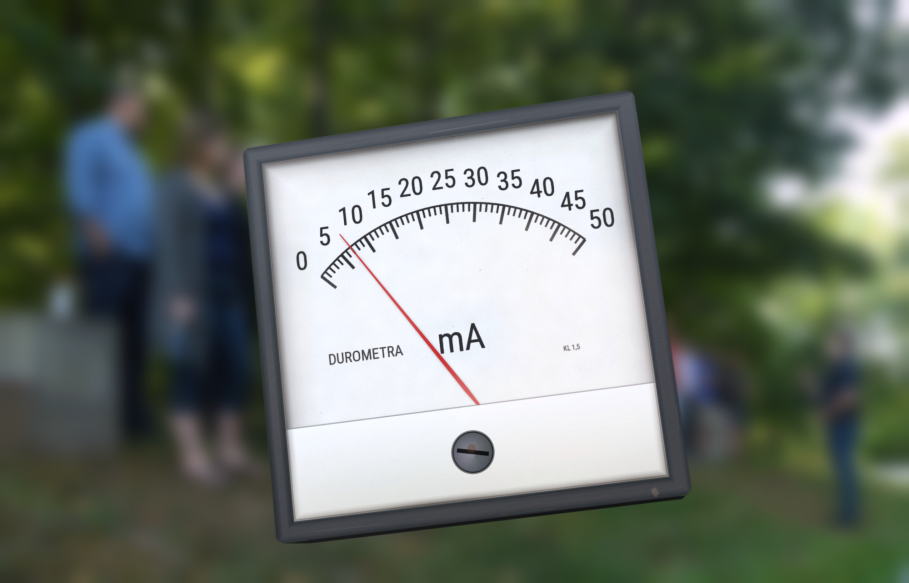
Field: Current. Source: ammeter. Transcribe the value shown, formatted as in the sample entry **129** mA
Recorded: **7** mA
